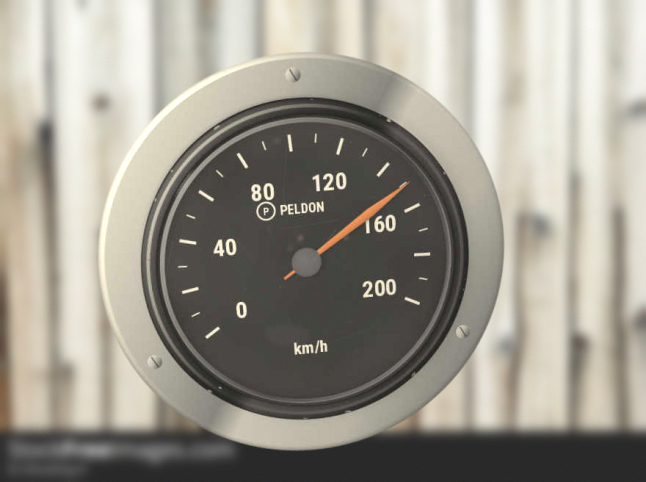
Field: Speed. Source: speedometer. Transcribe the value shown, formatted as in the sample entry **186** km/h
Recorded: **150** km/h
